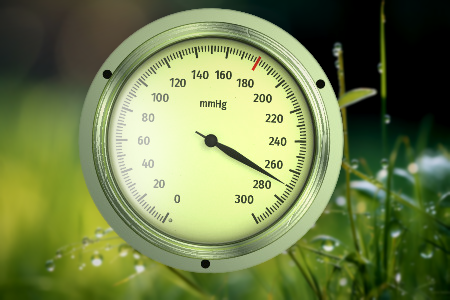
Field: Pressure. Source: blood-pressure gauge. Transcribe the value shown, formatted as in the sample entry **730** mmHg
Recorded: **270** mmHg
